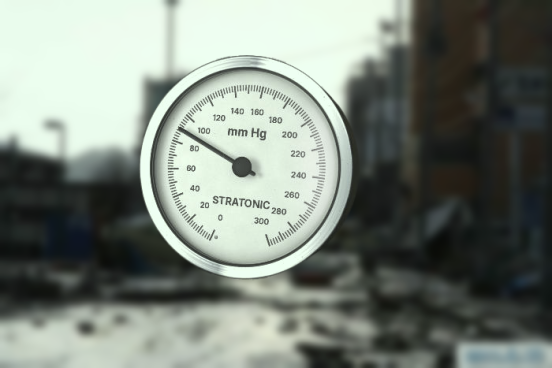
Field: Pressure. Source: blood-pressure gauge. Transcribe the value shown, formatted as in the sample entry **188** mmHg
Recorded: **90** mmHg
